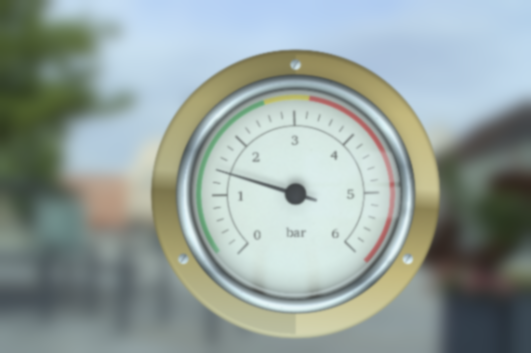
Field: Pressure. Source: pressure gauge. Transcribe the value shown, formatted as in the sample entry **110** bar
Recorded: **1.4** bar
